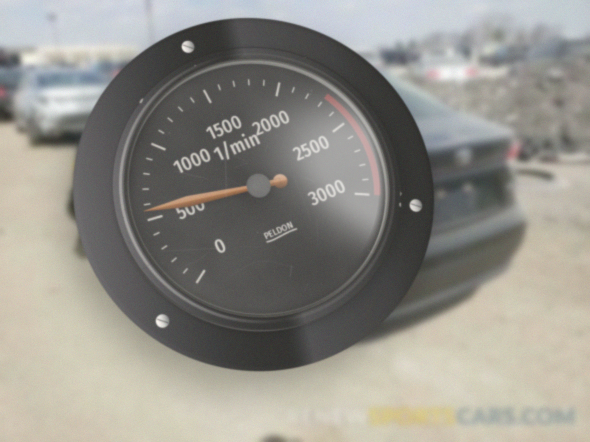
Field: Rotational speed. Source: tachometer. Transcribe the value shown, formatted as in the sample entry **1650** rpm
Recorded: **550** rpm
